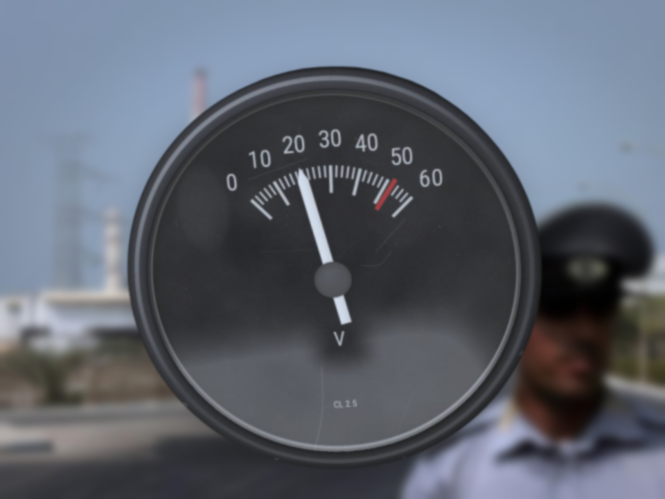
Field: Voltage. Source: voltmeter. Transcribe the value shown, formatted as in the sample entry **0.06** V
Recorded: **20** V
